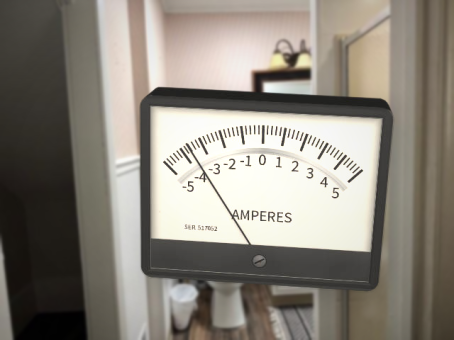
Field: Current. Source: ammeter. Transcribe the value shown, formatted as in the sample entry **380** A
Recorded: **-3.6** A
